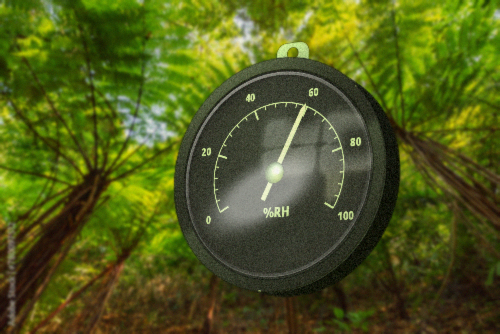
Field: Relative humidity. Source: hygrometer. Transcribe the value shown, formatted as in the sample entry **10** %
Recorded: **60** %
